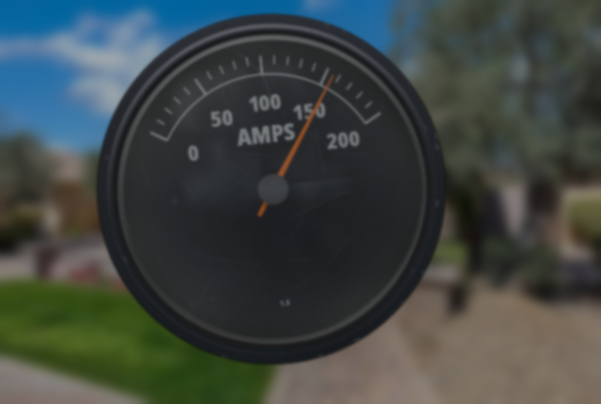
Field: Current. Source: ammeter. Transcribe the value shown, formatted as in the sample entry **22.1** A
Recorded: **155** A
